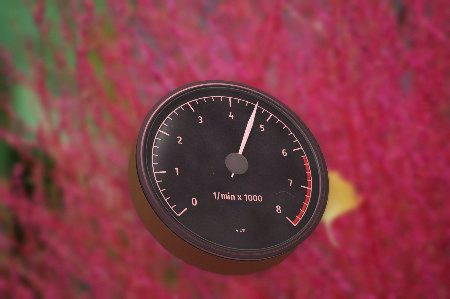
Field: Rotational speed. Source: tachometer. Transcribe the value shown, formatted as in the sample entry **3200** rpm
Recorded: **4600** rpm
